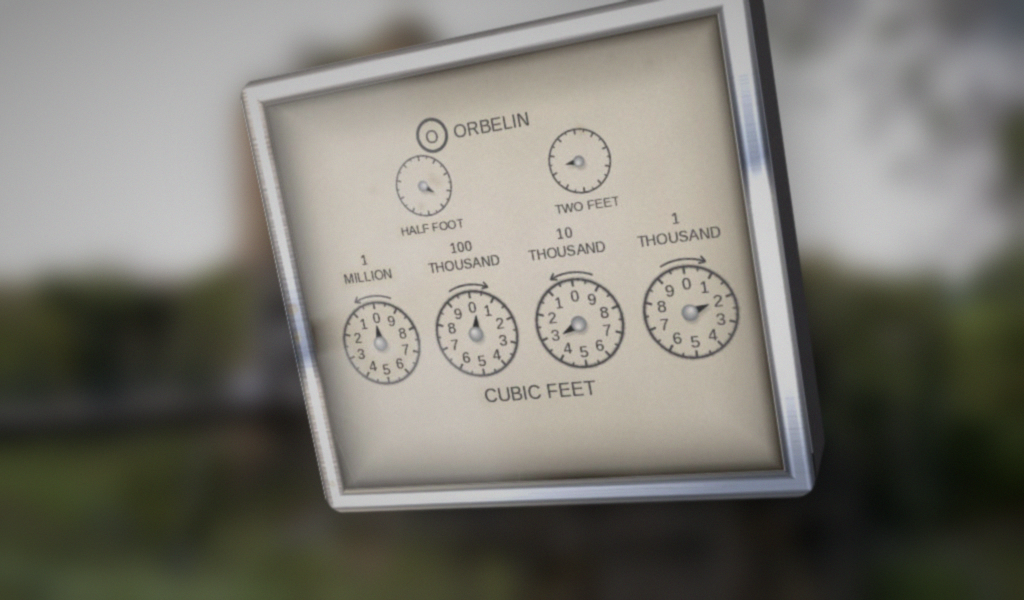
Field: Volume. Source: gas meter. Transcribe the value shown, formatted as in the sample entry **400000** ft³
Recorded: **3200** ft³
